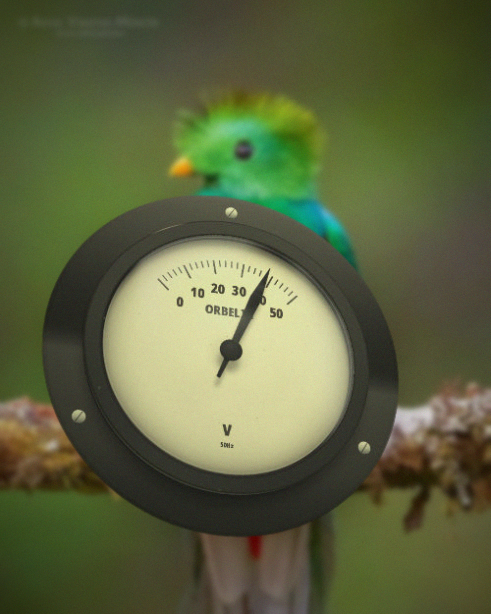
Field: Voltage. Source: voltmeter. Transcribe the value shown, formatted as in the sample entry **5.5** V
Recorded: **38** V
